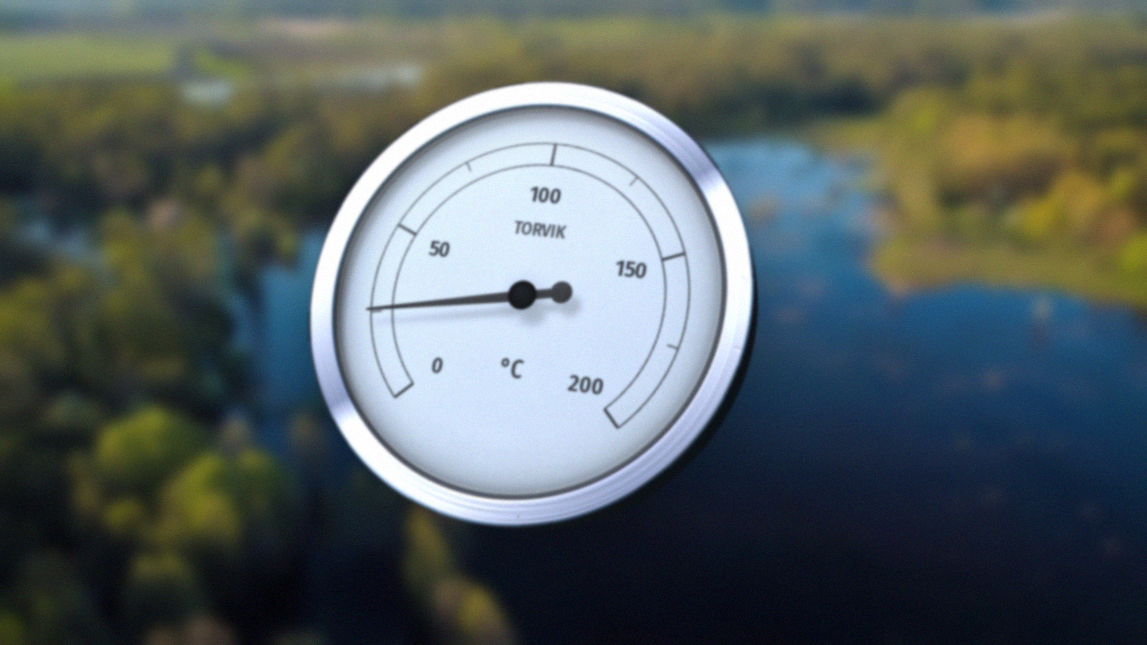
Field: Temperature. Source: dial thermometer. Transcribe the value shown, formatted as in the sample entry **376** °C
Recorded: **25** °C
